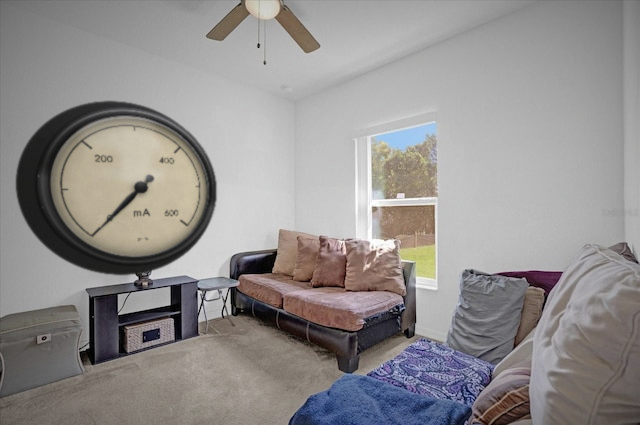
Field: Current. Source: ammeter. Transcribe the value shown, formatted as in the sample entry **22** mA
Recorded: **0** mA
